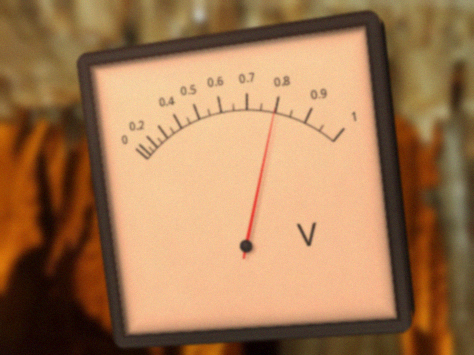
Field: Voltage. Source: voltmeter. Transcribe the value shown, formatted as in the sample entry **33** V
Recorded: **0.8** V
